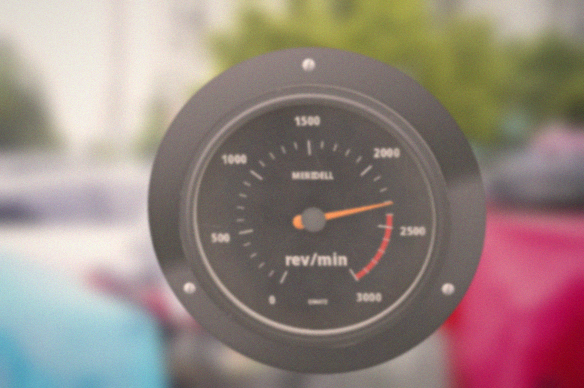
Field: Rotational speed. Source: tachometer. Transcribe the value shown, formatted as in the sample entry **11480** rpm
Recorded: **2300** rpm
